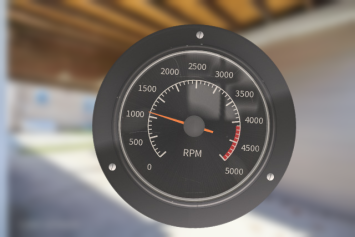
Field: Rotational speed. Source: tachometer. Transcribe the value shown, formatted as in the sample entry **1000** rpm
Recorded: **1100** rpm
